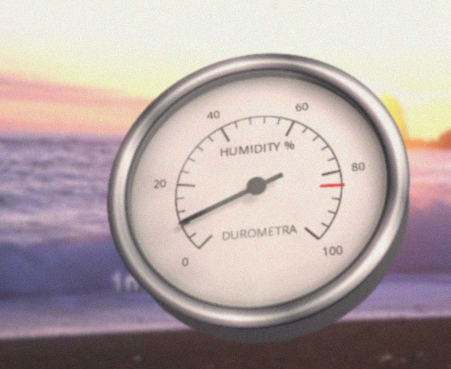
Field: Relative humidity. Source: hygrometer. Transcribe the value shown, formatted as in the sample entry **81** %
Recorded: **8** %
